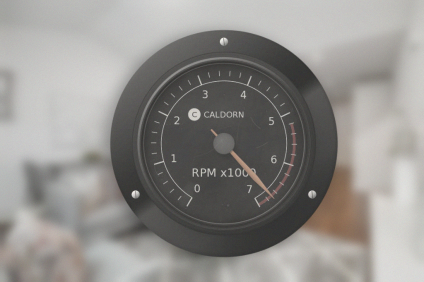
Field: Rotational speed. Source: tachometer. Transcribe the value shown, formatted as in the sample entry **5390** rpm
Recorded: **6700** rpm
